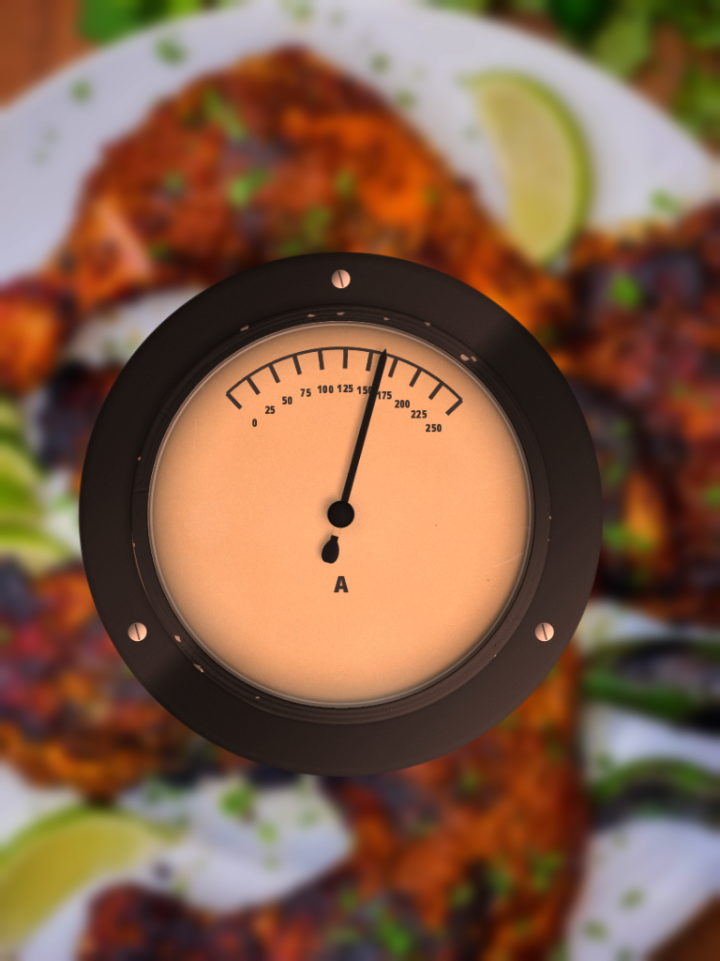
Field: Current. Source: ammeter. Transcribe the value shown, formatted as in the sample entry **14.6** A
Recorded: **162.5** A
